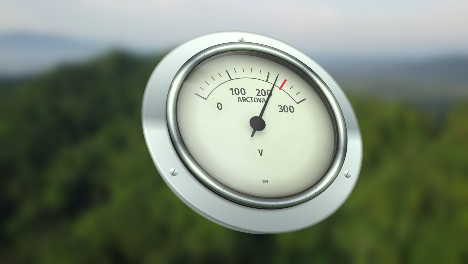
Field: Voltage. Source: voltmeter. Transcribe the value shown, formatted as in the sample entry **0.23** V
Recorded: **220** V
